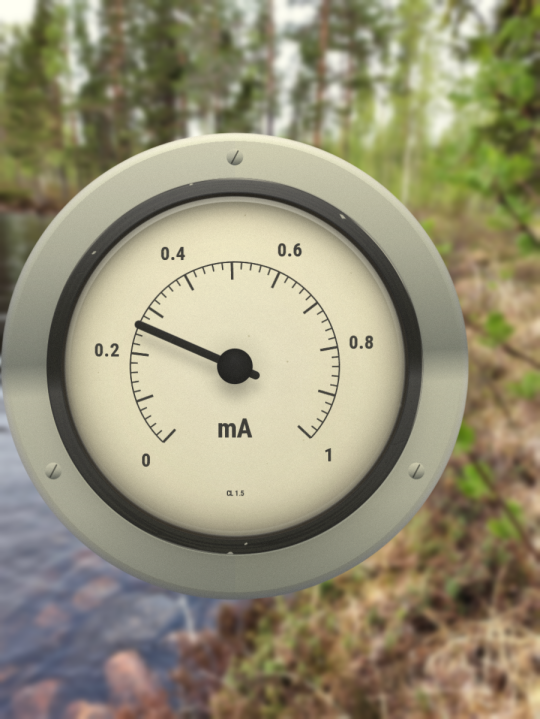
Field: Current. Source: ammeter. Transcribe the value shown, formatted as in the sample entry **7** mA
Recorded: **0.26** mA
